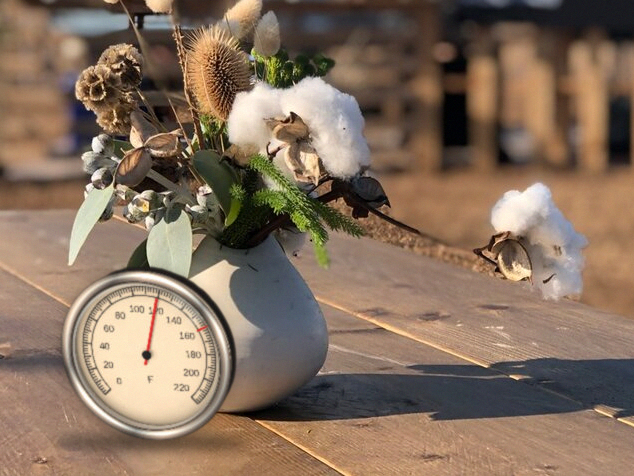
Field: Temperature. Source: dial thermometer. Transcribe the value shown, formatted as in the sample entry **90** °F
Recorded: **120** °F
